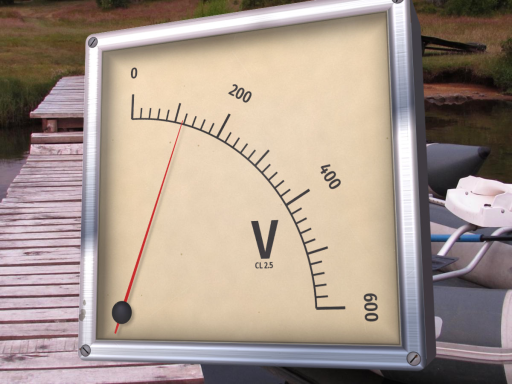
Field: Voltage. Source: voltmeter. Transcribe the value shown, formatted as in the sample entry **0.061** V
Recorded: **120** V
